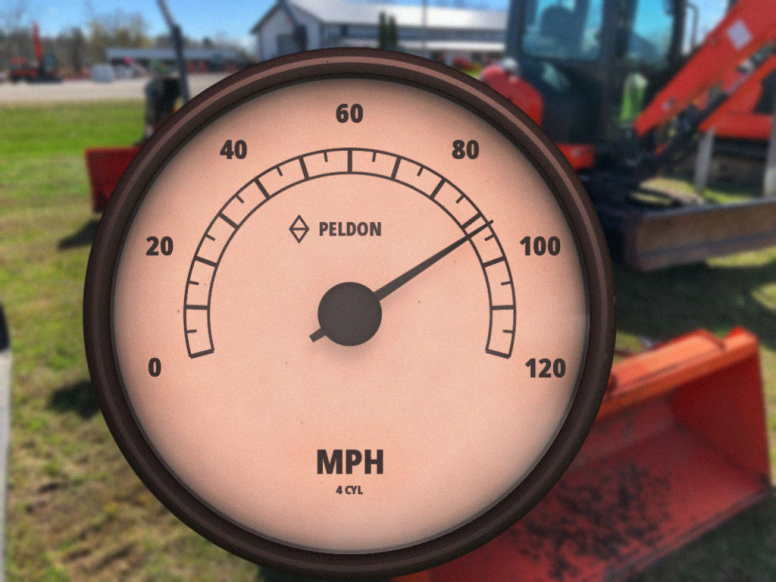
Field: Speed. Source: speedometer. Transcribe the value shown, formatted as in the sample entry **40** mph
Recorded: **92.5** mph
